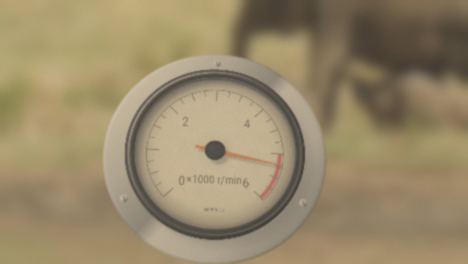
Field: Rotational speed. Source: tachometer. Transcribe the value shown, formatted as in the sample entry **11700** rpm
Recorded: **5250** rpm
